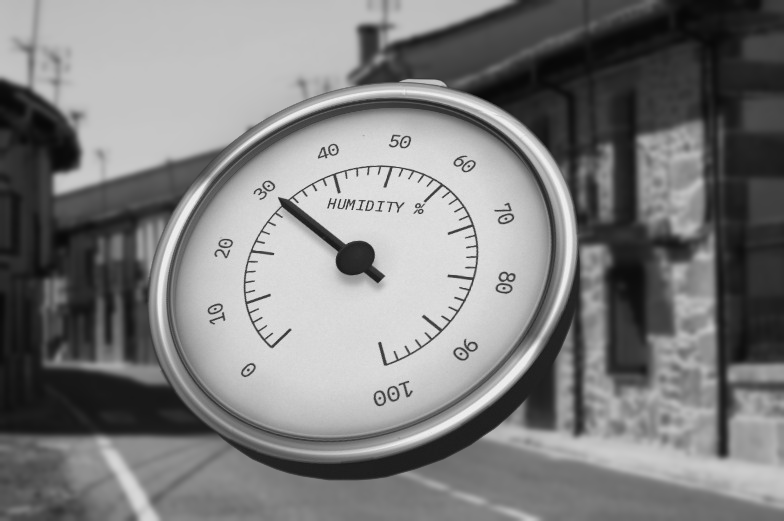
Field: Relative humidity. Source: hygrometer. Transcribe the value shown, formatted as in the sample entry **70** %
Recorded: **30** %
